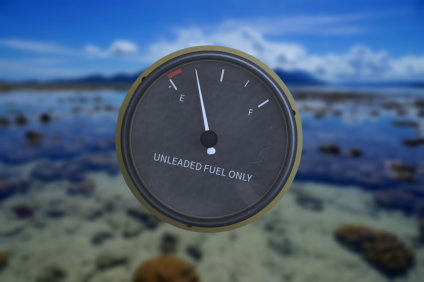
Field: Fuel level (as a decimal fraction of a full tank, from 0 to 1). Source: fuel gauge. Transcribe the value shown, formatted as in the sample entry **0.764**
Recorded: **0.25**
